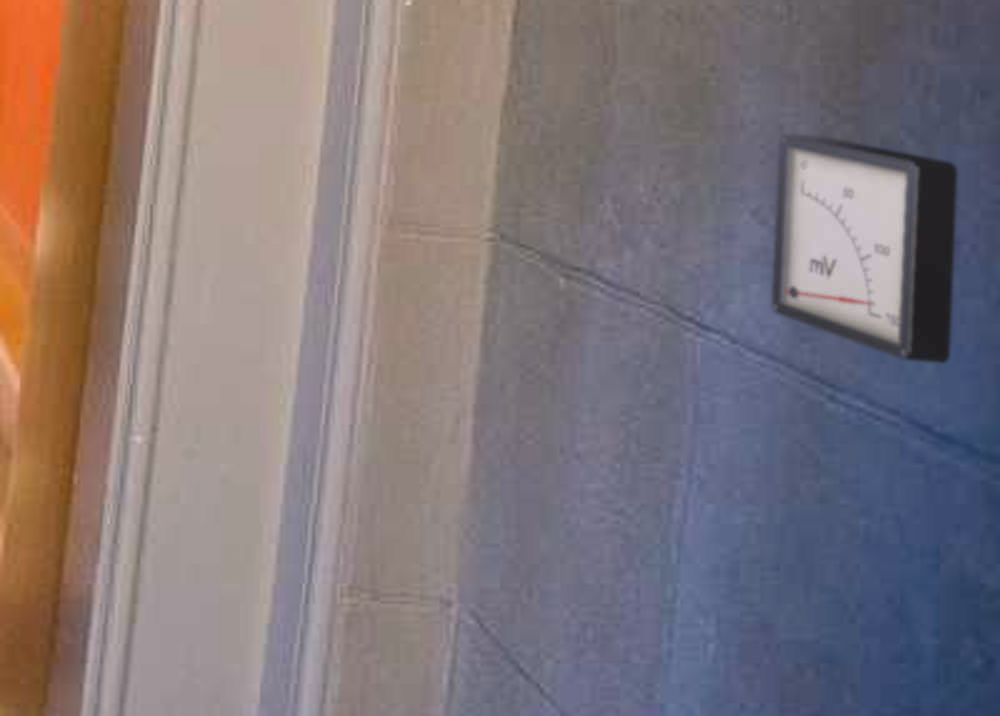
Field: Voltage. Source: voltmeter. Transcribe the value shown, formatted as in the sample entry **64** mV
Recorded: **140** mV
